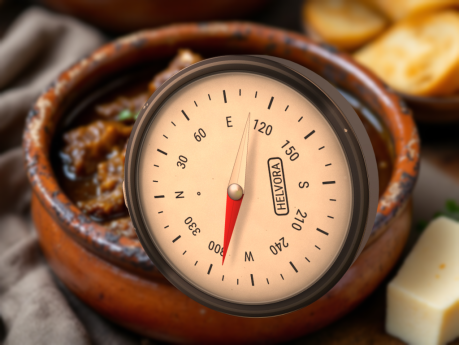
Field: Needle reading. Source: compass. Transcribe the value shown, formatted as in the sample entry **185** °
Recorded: **290** °
